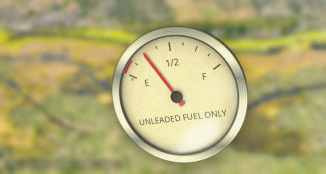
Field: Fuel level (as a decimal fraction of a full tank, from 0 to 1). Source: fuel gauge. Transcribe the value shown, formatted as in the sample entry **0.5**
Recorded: **0.25**
